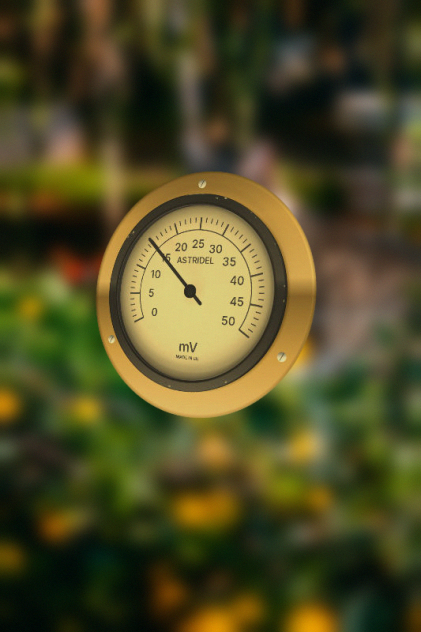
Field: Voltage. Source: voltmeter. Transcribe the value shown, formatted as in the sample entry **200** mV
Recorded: **15** mV
